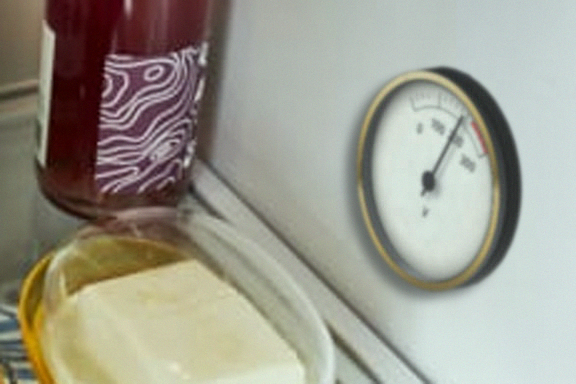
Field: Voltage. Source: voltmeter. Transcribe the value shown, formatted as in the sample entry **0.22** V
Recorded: **200** V
